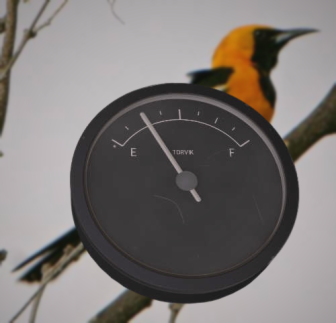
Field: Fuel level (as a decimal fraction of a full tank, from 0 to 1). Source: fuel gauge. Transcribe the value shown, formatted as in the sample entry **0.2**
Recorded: **0.25**
